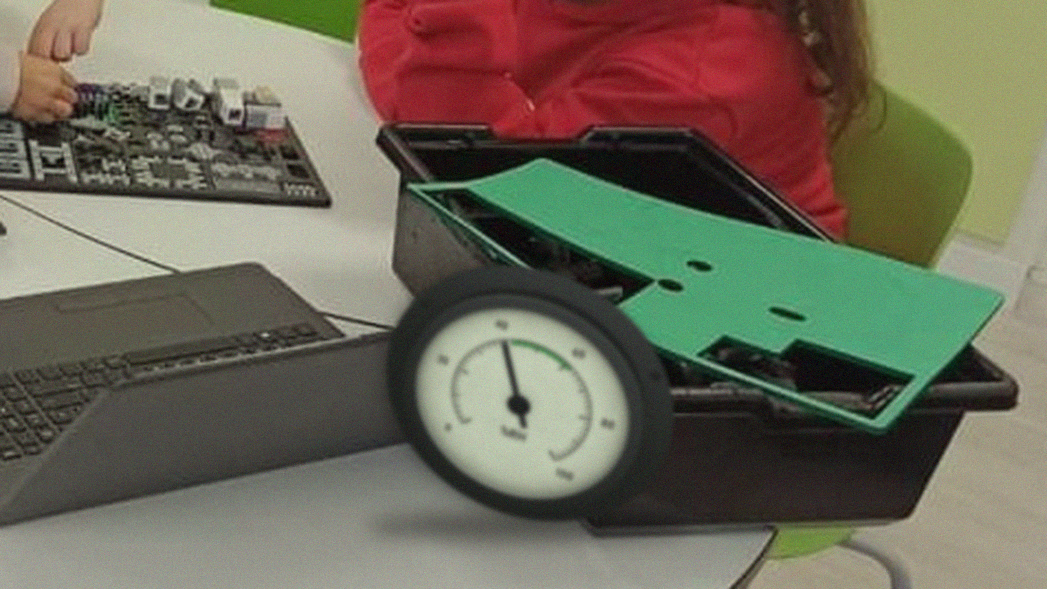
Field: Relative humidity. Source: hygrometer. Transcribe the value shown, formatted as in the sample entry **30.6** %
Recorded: **40** %
